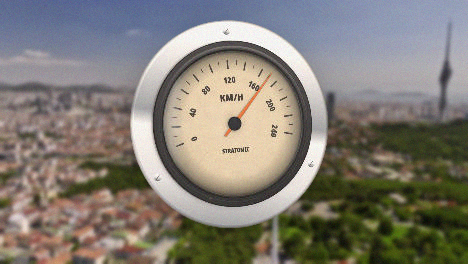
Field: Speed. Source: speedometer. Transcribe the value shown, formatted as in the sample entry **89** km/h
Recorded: **170** km/h
